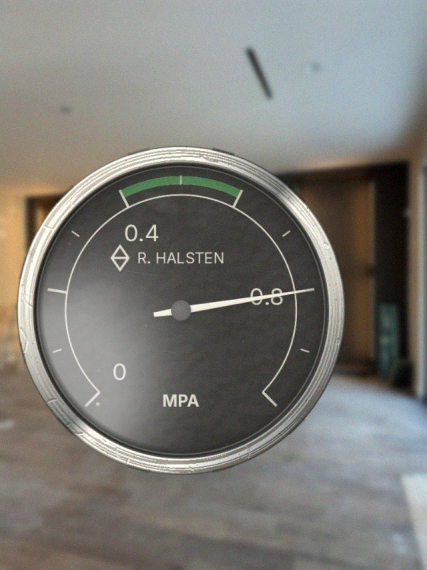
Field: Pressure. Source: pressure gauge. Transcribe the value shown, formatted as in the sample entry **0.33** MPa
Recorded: **0.8** MPa
